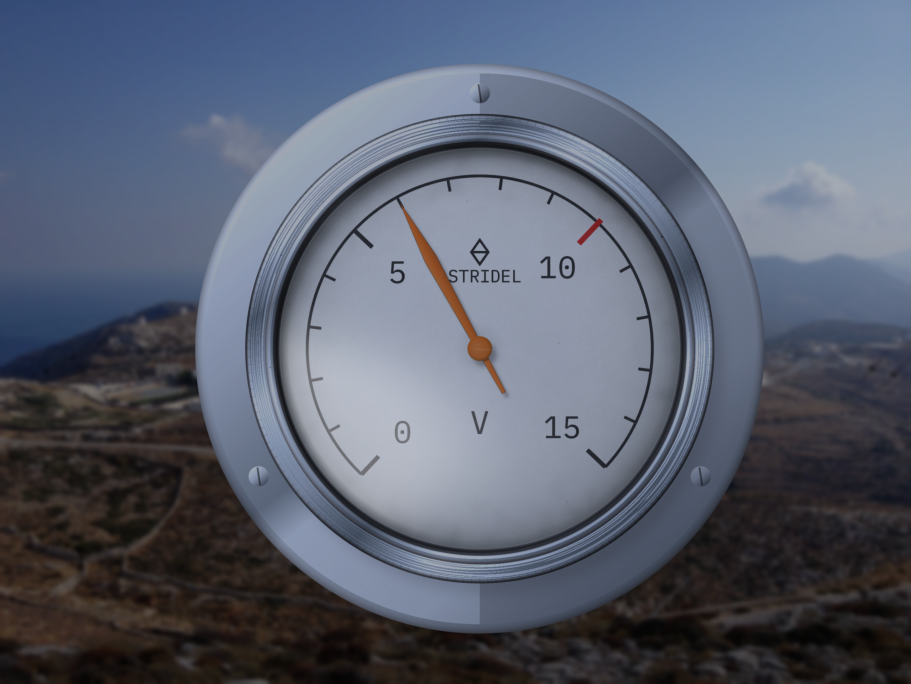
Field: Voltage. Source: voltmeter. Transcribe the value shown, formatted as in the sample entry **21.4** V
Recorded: **6** V
